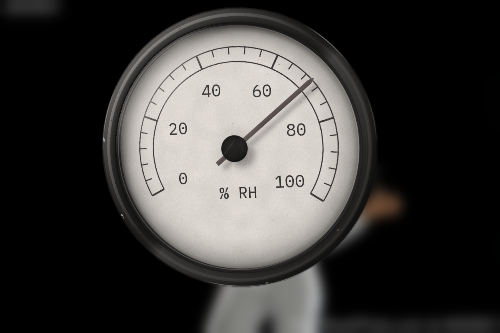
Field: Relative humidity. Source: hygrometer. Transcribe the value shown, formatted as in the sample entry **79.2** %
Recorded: **70** %
